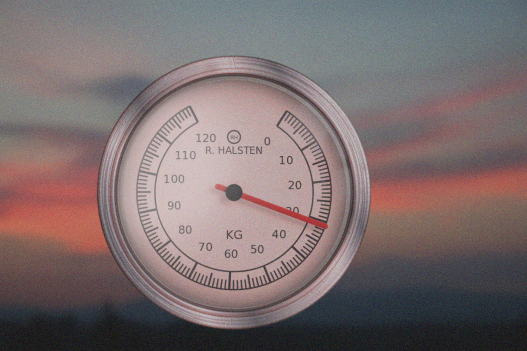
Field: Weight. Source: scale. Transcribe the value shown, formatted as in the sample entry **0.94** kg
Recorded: **31** kg
